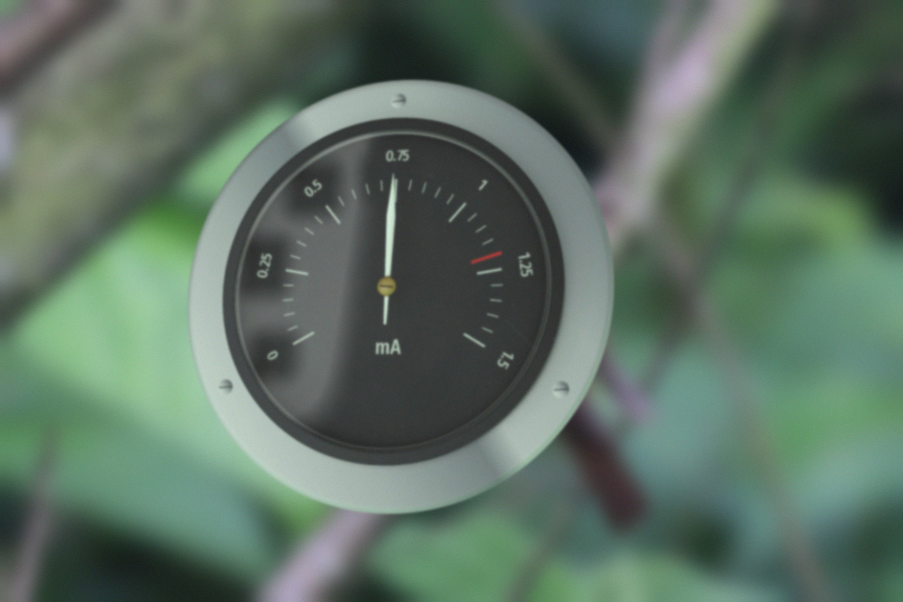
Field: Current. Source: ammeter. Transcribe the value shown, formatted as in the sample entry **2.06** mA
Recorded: **0.75** mA
